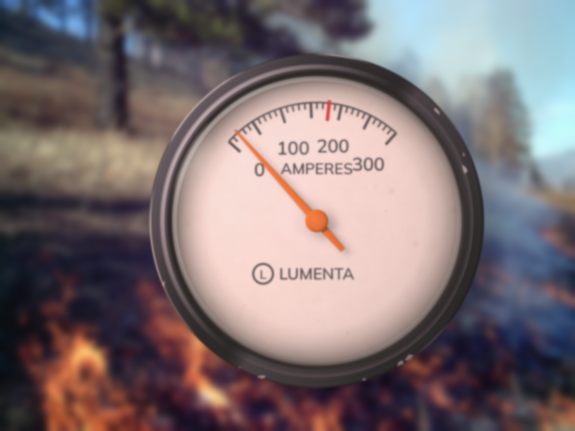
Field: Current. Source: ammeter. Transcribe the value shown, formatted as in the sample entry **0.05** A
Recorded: **20** A
